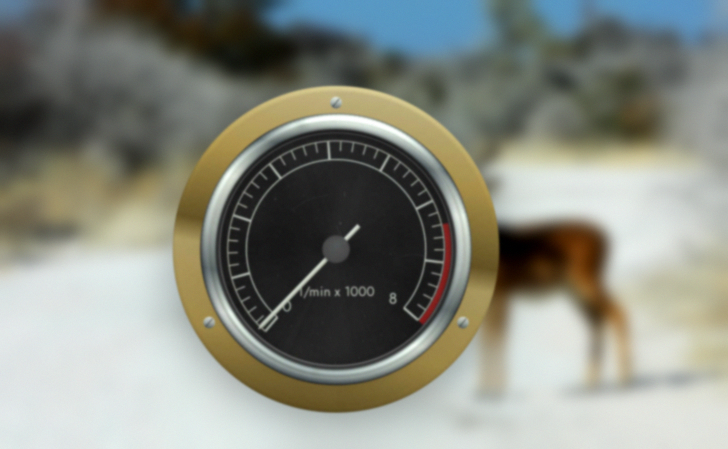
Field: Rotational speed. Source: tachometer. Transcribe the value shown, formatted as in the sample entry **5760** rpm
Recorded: **100** rpm
